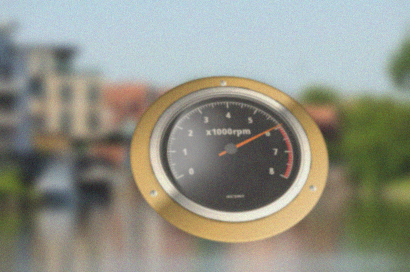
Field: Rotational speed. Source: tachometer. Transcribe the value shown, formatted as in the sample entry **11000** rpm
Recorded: **6000** rpm
